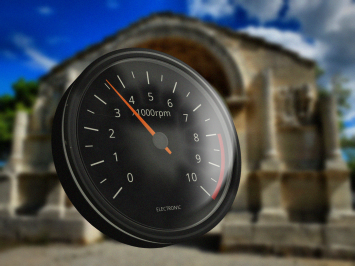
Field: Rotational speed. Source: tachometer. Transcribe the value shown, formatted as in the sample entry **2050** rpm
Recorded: **3500** rpm
